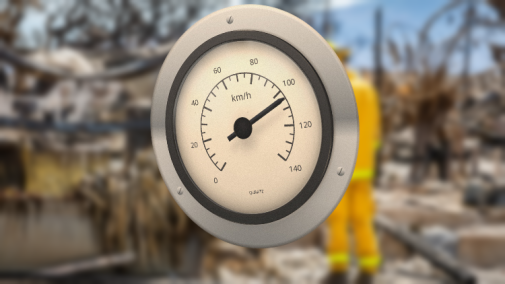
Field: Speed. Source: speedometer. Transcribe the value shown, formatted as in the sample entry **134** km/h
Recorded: **105** km/h
